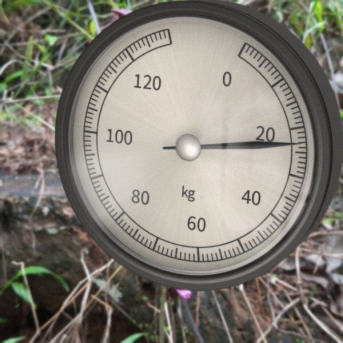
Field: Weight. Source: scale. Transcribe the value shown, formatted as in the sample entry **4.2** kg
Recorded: **23** kg
